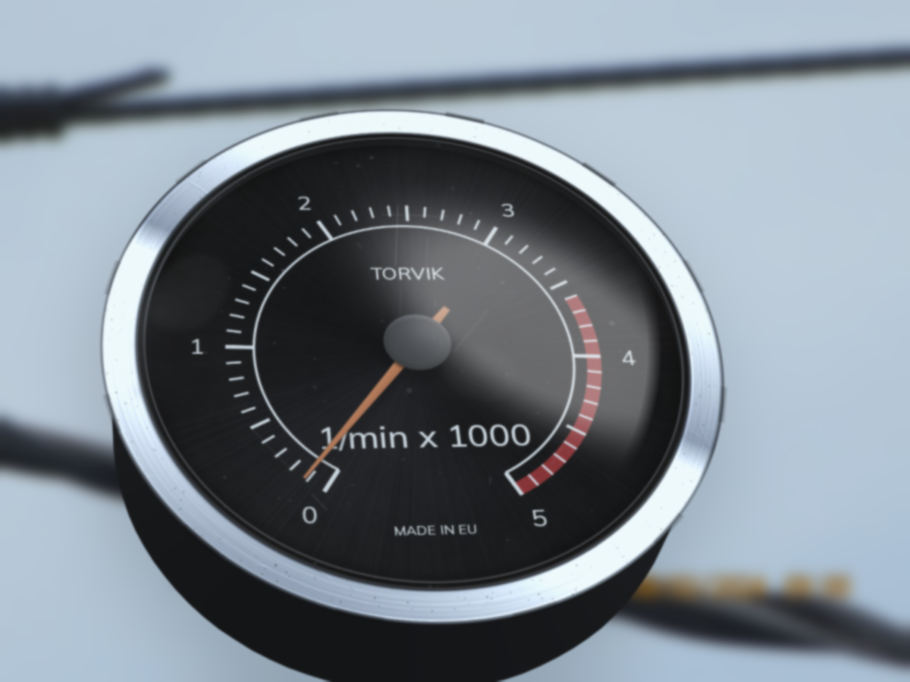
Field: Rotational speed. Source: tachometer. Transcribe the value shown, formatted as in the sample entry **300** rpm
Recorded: **100** rpm
